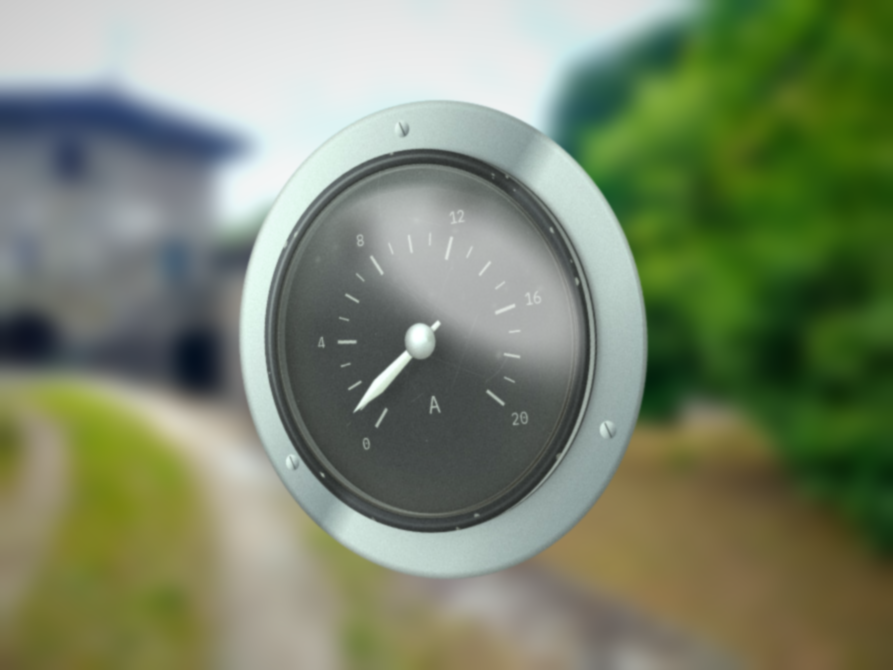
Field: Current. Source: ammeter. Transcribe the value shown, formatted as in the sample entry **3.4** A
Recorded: **1** A
